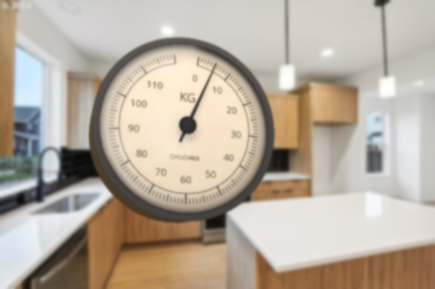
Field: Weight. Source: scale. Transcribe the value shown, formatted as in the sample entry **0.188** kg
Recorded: **5** kg
